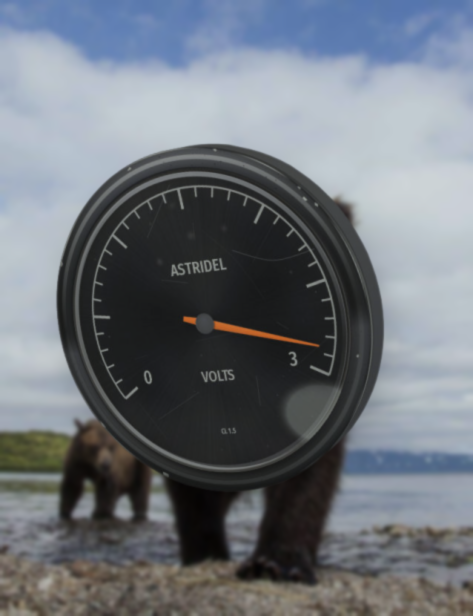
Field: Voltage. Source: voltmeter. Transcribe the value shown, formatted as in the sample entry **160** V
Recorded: **2.85** V
